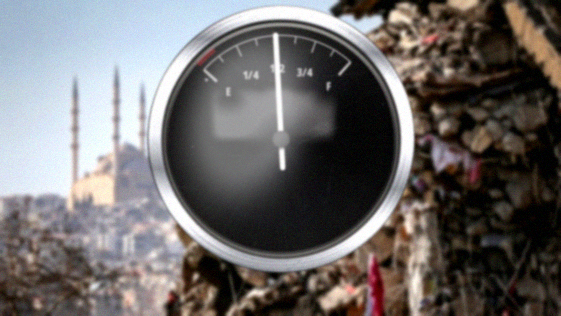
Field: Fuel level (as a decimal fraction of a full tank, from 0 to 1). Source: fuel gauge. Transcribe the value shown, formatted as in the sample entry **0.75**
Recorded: **0.5**
